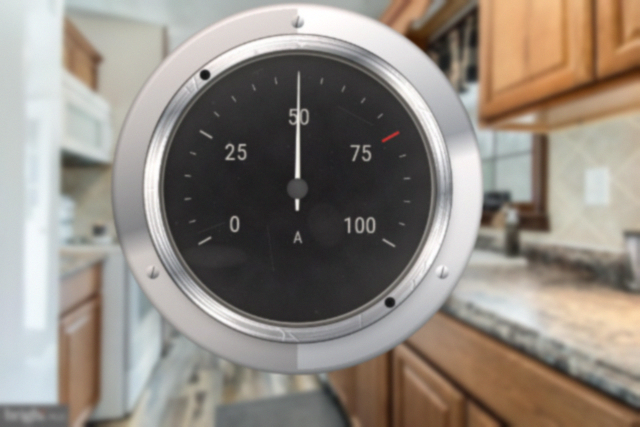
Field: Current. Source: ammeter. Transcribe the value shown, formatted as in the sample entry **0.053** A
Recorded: **50** A
